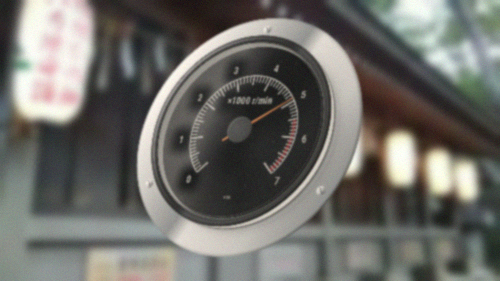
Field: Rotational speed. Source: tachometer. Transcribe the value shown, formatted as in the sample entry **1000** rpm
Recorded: **5000** rpm
